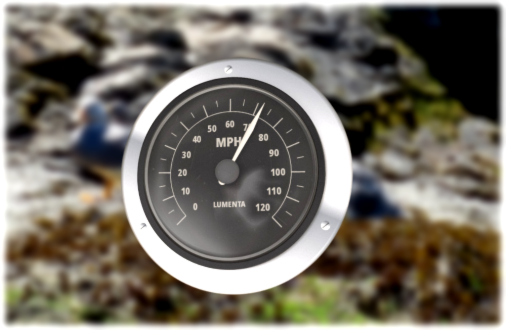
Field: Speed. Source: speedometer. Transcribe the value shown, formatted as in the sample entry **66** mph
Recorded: **72.5** mph
